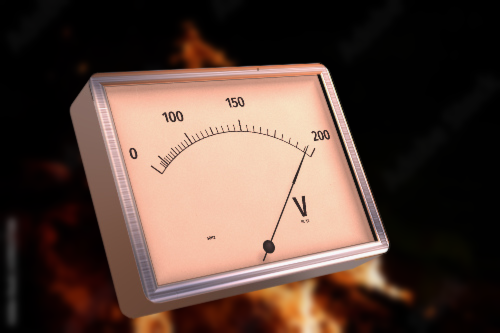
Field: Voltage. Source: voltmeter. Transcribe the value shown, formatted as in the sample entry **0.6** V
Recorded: **195** V
